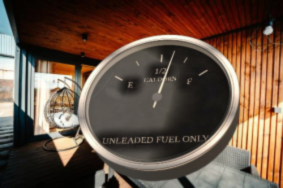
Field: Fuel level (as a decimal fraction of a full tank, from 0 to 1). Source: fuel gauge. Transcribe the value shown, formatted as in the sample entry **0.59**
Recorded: **0.625**
